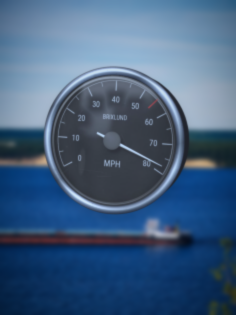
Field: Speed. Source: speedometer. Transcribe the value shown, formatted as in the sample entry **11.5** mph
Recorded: **77.5** mph
